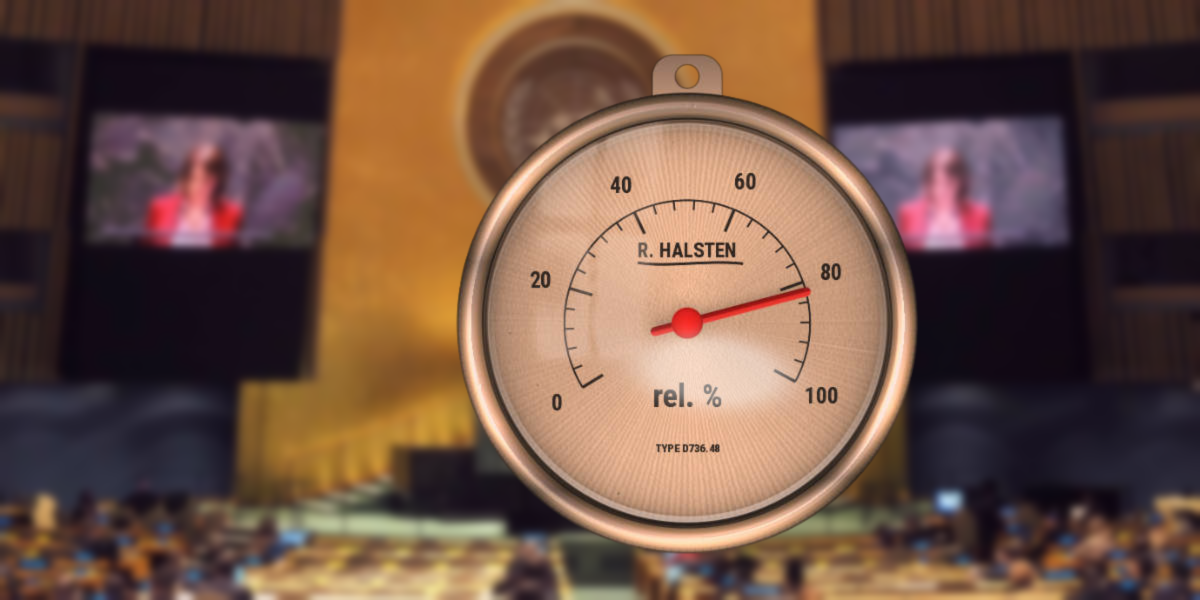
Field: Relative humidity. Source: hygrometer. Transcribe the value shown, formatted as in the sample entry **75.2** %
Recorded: **82** %
